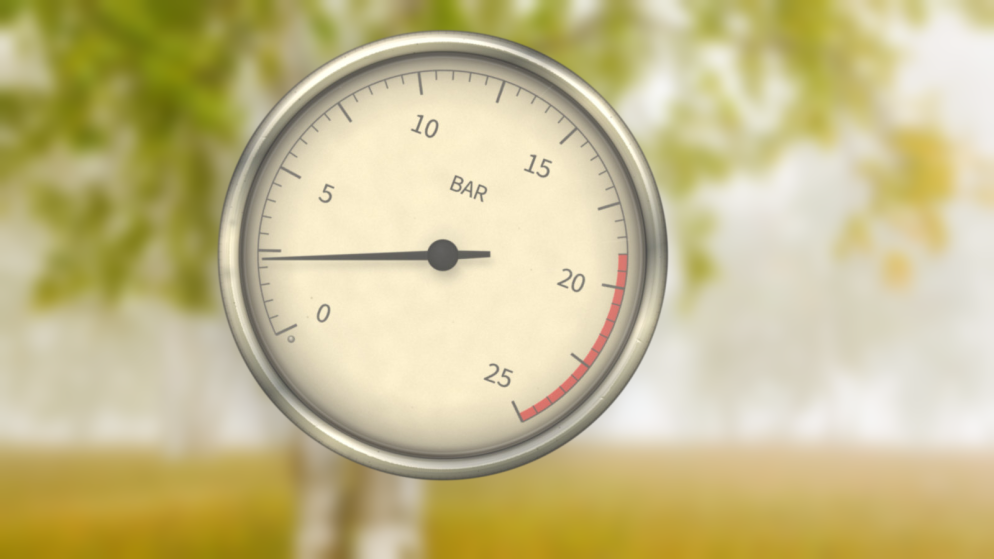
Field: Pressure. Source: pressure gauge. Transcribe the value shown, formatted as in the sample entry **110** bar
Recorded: **2.25** bar
